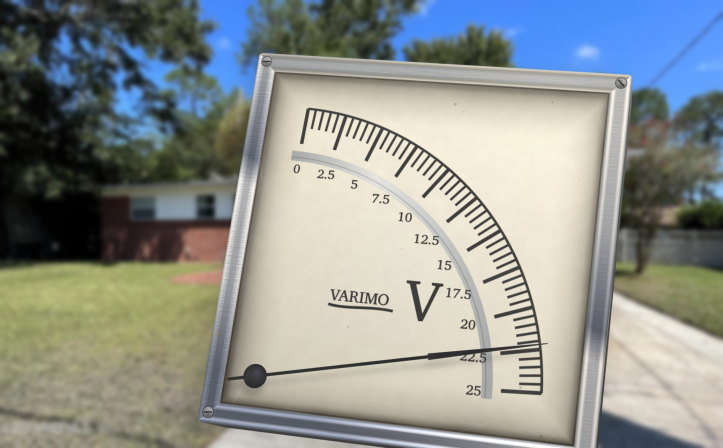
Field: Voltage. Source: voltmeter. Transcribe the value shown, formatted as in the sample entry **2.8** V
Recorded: **22.25** V
